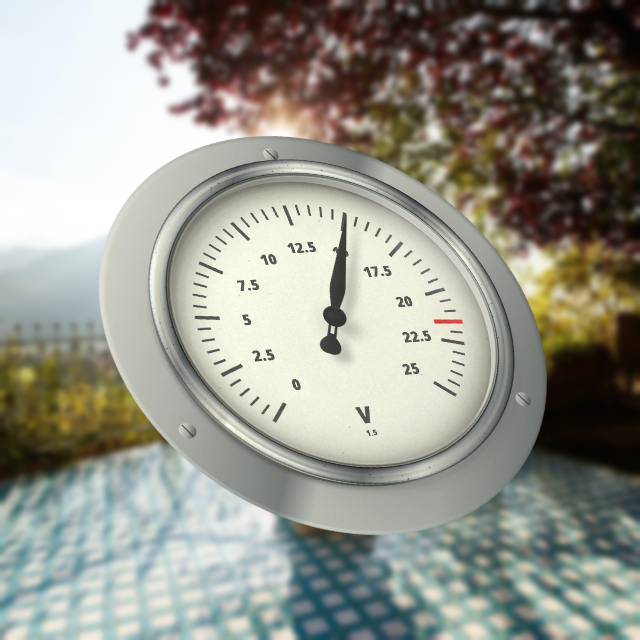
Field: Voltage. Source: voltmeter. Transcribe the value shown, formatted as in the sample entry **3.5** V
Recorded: **15** V
